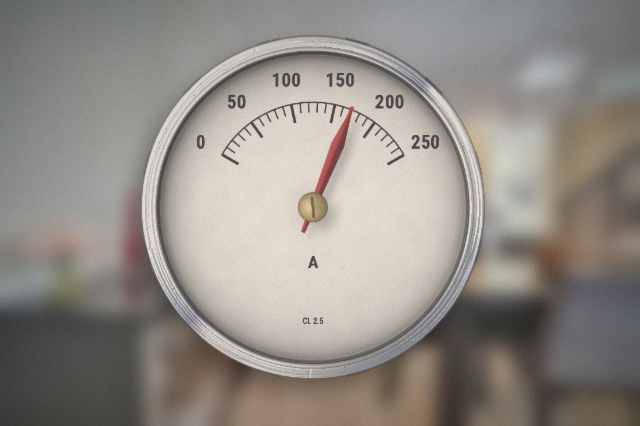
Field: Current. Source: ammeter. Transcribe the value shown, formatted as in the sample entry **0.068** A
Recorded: **170** A
